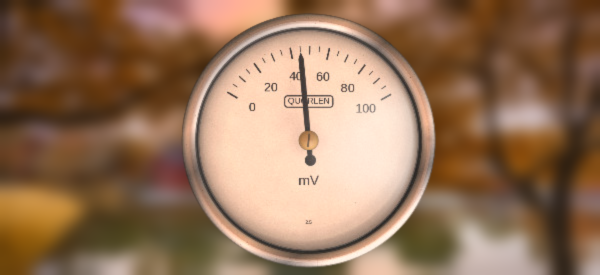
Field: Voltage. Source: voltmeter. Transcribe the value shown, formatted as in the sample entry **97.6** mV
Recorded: **45** mV
